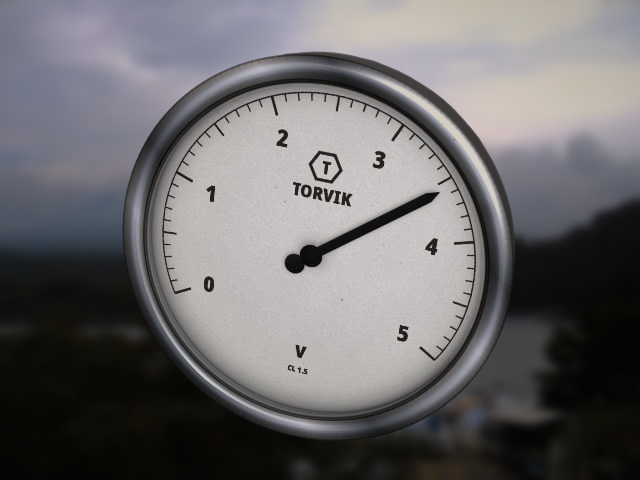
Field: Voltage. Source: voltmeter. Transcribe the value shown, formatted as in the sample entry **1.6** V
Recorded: **3.55** V
